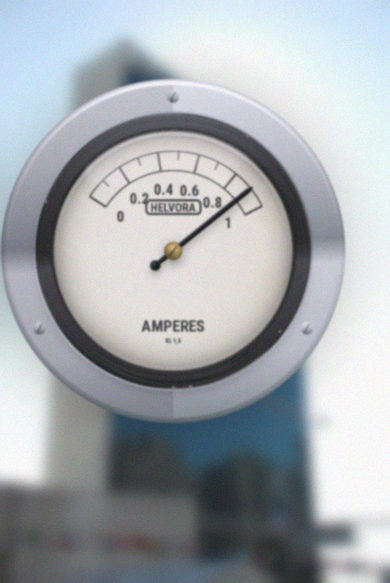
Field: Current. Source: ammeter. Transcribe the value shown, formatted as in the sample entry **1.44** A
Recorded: **0.9** A
